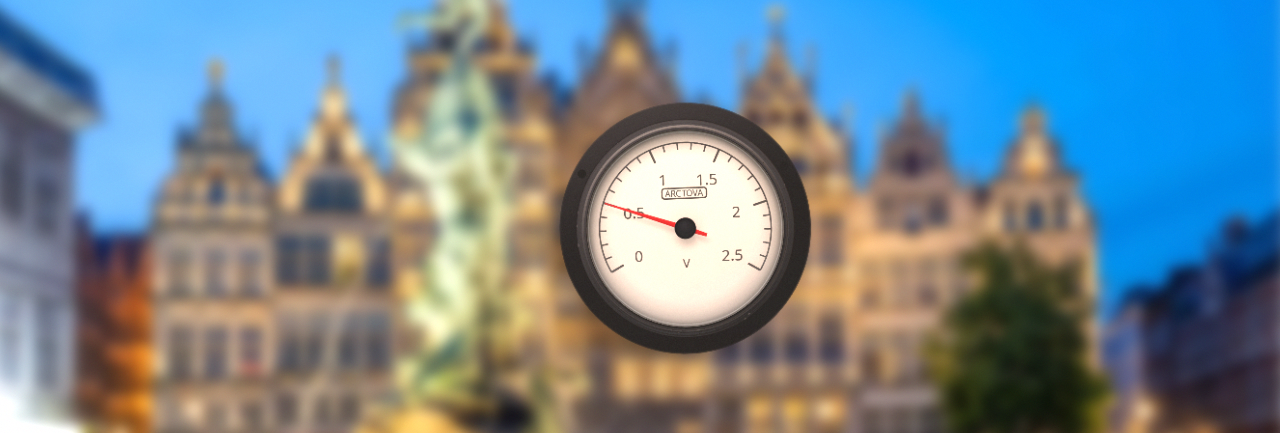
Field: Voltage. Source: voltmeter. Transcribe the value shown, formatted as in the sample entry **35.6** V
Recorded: **0.5** V
